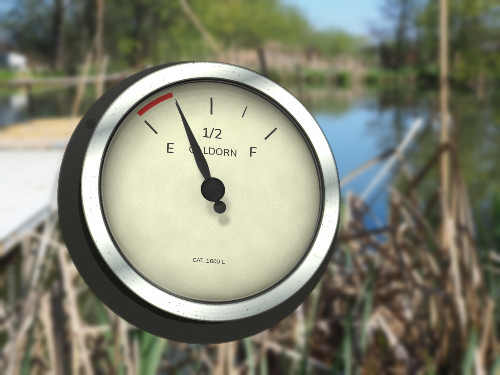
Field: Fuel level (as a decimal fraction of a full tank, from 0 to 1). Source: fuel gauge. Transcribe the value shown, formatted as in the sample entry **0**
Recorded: **0.25**
